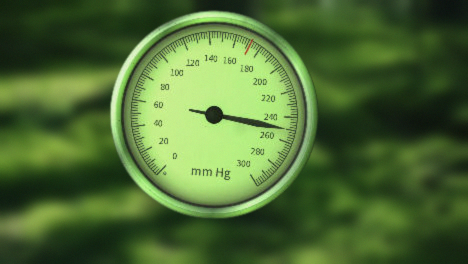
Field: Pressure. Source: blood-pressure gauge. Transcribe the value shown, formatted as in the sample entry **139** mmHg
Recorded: **250** mmHg
